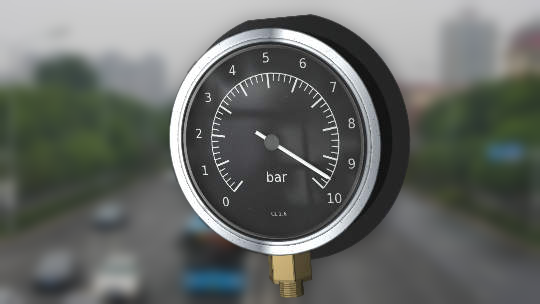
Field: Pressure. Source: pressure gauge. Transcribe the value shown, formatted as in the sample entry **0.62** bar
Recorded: **9.6** bar
